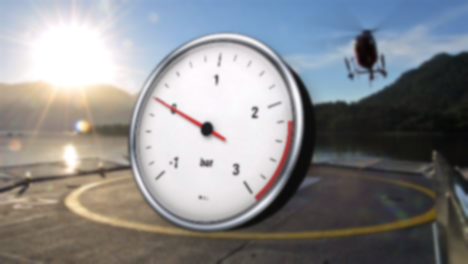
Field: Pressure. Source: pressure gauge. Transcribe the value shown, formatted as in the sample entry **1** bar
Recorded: **0** bar
